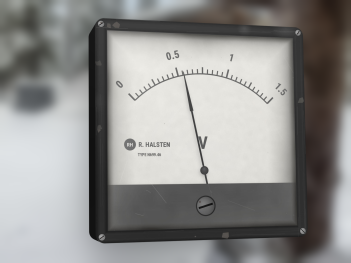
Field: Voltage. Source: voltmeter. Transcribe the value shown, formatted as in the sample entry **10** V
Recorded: **0.55** V
